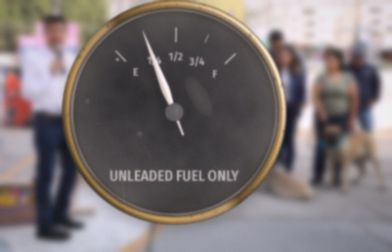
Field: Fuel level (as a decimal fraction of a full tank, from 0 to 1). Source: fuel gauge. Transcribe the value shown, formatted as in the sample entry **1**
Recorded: **0.25**
